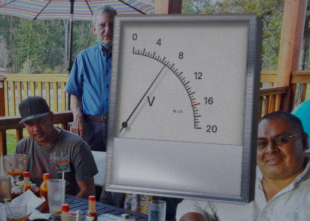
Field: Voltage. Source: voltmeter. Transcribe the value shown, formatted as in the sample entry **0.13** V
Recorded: **7** V
